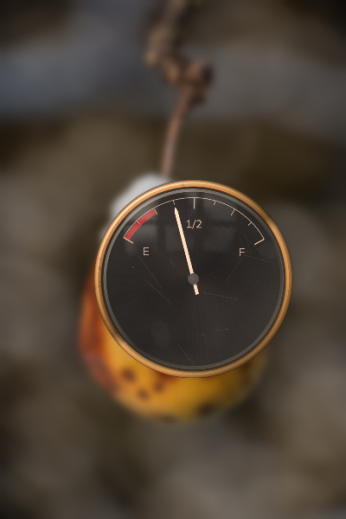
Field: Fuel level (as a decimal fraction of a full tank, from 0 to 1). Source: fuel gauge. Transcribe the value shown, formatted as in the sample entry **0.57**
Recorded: **0.375**
